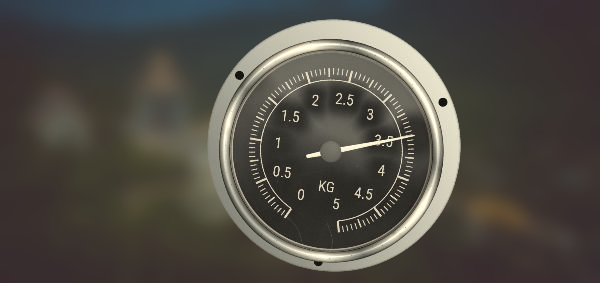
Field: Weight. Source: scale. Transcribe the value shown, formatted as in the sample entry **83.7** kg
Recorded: **3.5** kg
